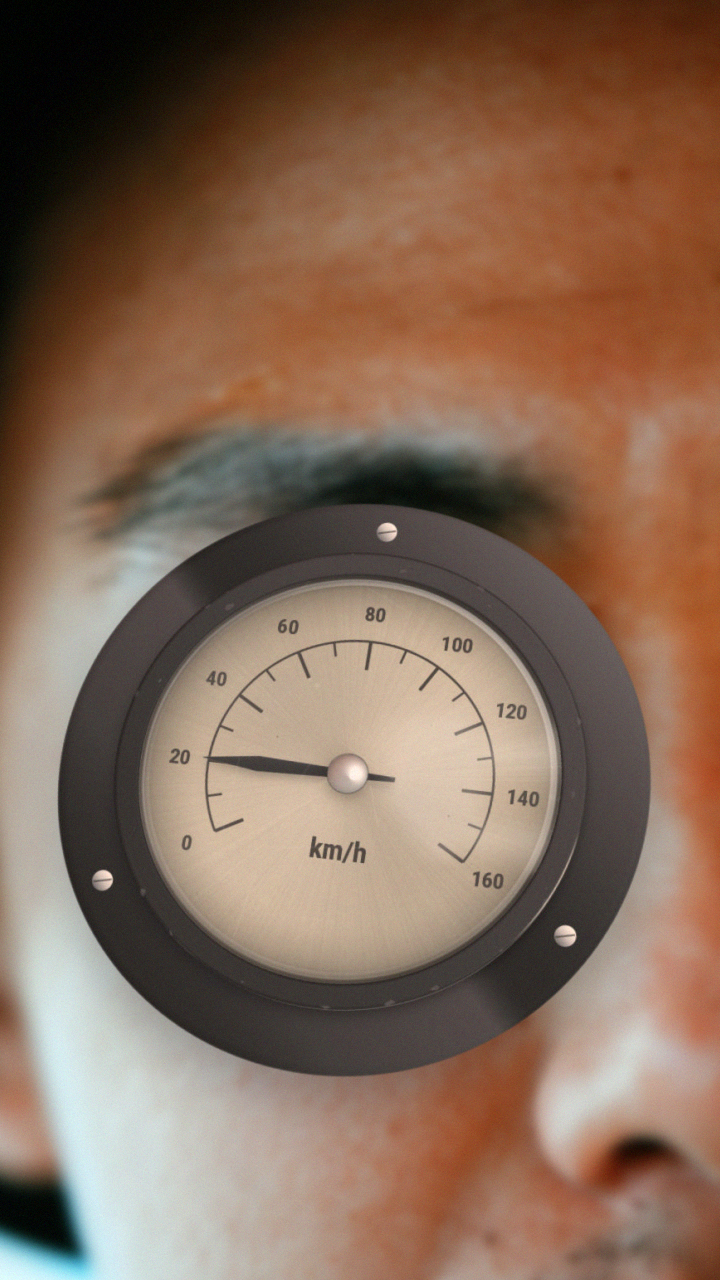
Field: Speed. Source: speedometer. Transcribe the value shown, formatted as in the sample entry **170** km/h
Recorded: **20** km/h
